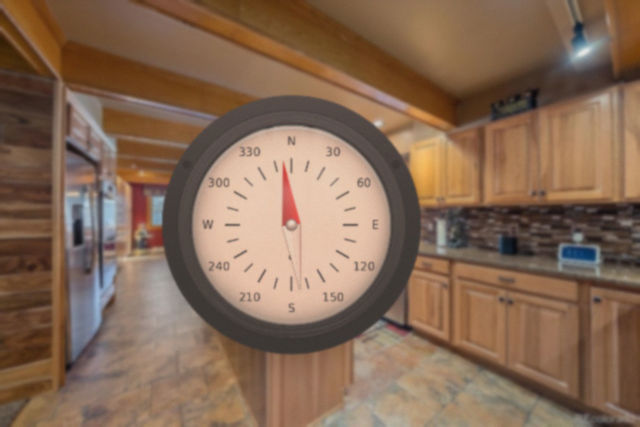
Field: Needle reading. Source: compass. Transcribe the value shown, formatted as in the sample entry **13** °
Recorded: **352.5** °
